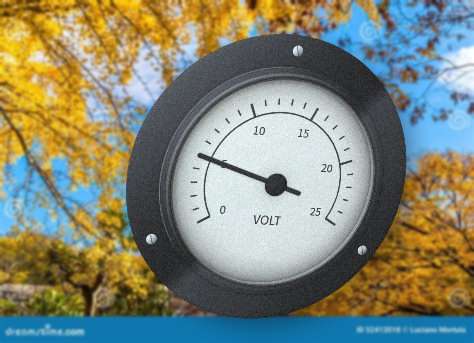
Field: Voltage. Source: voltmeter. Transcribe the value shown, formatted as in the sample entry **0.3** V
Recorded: **5** V
